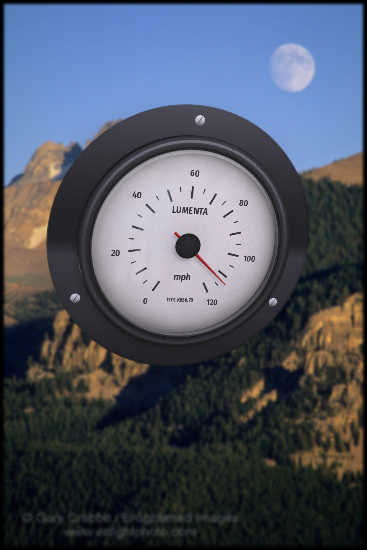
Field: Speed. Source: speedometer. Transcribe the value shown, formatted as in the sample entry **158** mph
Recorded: **112.5** mph
